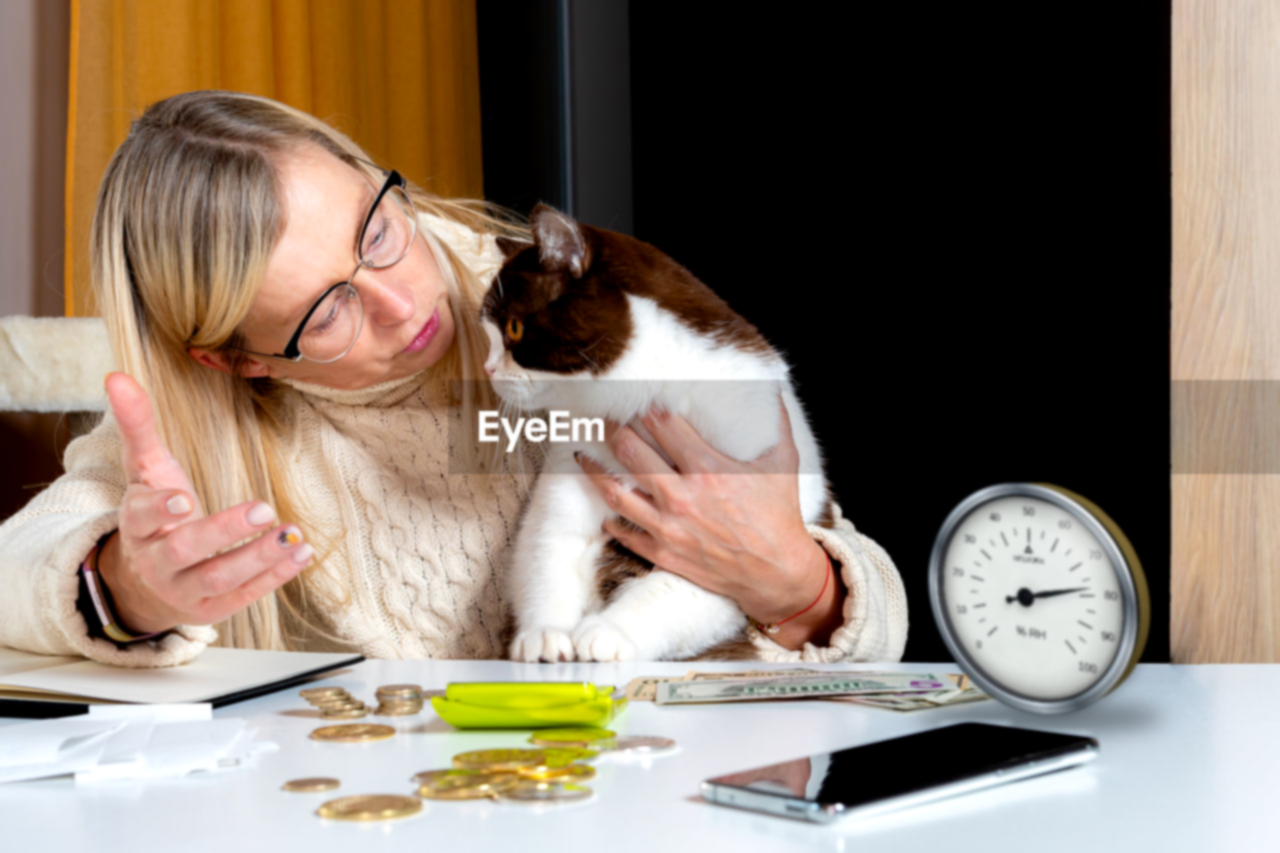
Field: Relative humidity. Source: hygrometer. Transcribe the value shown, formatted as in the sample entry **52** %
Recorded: **77.5** %
